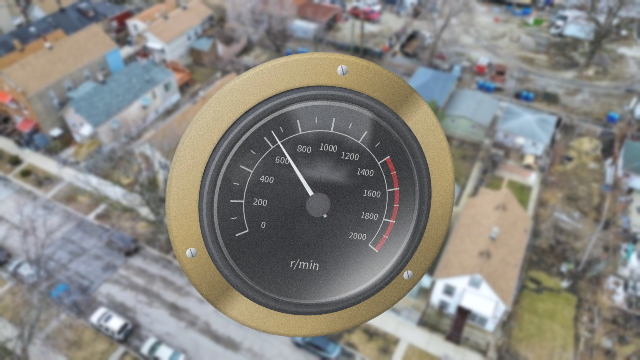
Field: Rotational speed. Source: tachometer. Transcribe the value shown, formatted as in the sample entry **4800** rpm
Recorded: **650** rpm
